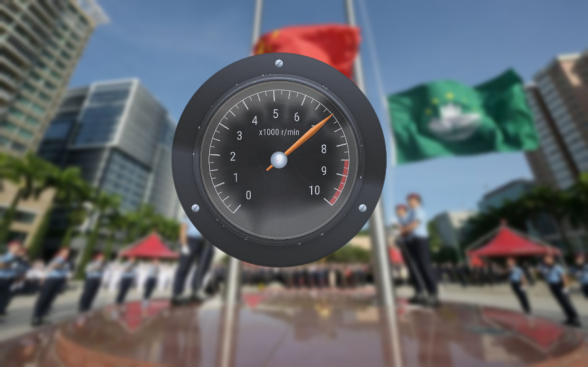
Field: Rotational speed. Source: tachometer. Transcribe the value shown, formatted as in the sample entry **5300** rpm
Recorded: **7000** rpm
